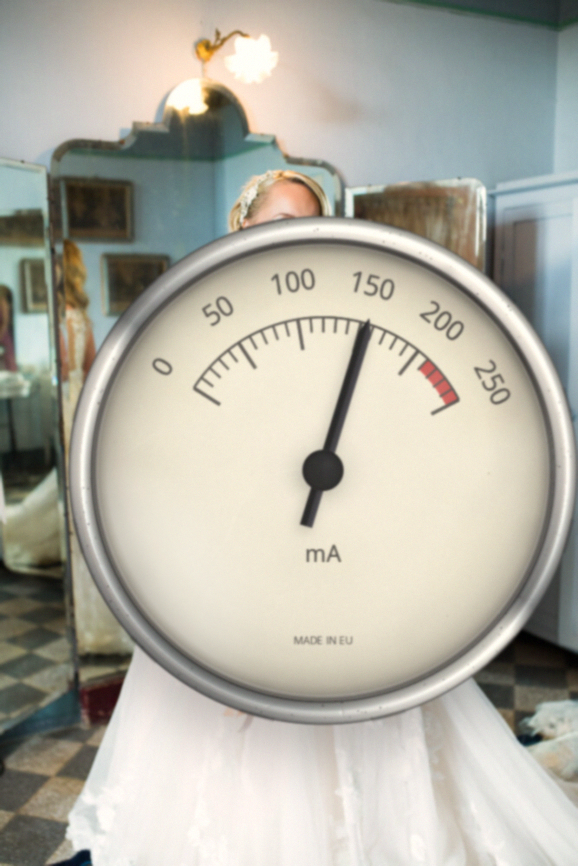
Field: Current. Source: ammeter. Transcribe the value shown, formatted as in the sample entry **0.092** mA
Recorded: **155** mA
